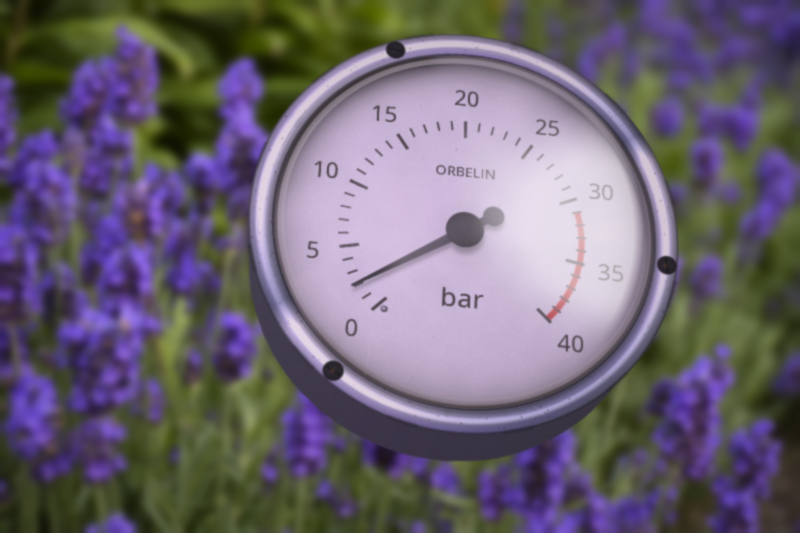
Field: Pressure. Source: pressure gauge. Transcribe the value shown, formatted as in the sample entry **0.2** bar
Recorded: **2** bar
